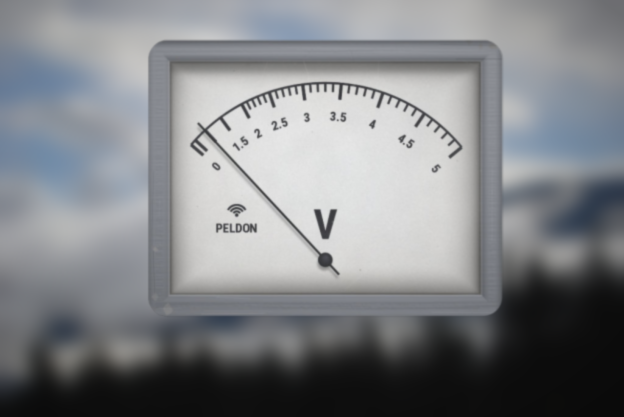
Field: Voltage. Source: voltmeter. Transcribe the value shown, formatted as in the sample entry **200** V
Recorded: **1** V
